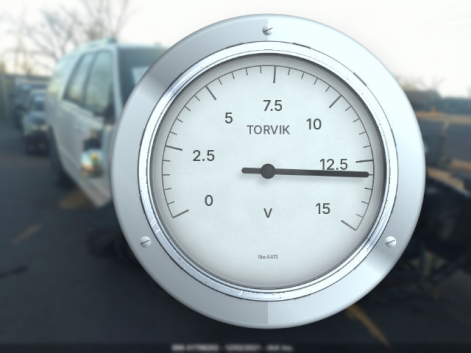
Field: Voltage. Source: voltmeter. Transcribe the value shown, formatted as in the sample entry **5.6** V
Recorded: **13** V
